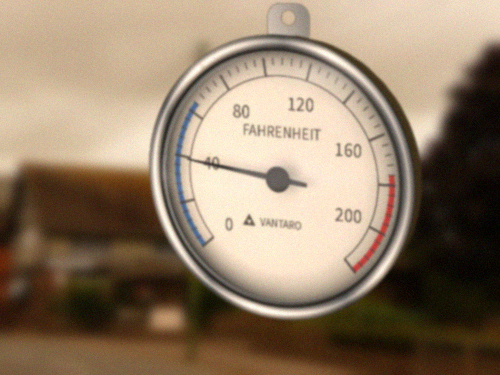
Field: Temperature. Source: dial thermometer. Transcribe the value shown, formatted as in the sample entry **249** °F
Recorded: **40** °F
